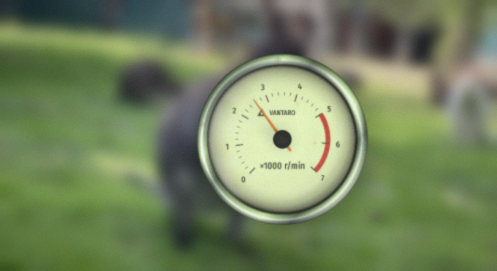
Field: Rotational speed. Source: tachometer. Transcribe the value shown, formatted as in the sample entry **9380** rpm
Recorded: **2600** rpm
